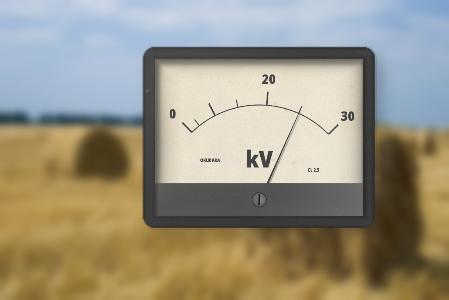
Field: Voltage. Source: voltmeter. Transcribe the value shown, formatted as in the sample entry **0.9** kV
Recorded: **25** kV
